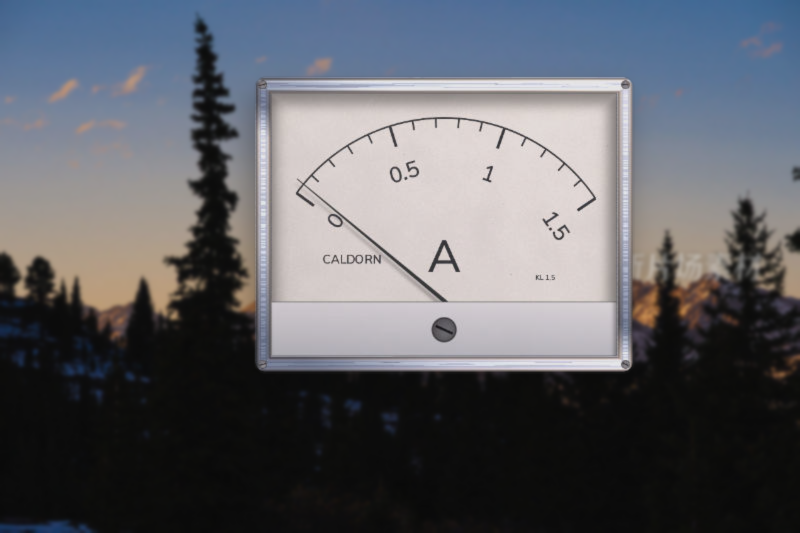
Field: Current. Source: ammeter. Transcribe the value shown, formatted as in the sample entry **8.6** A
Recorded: **0.05** A
